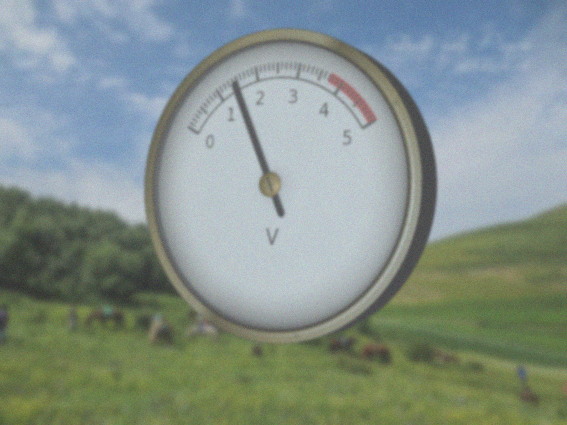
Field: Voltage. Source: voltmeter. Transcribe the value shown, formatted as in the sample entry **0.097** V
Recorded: **1.5** V
